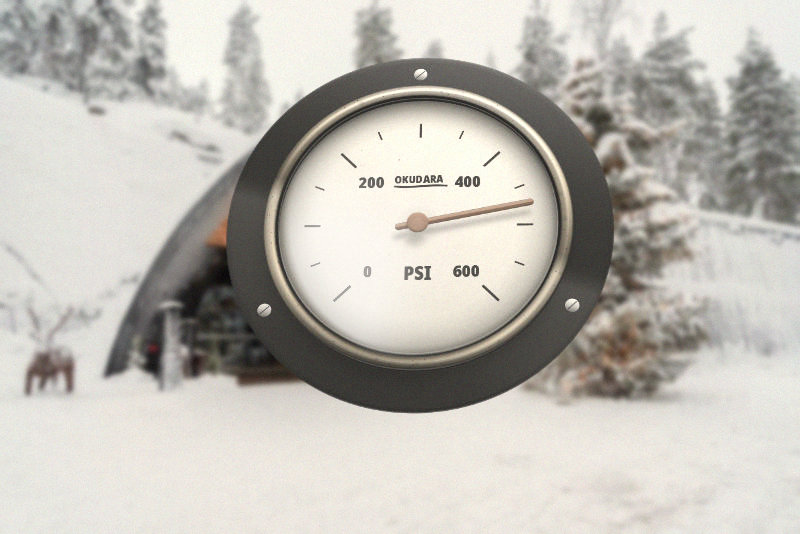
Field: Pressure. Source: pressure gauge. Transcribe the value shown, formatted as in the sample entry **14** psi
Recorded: **475** psi
